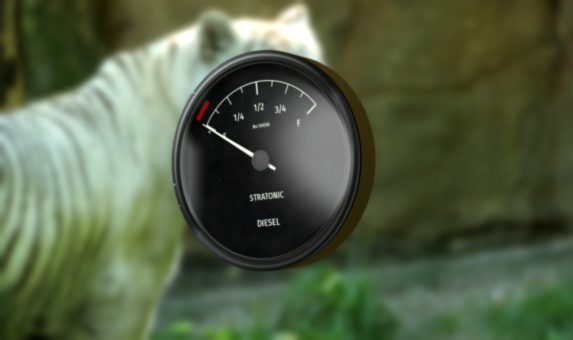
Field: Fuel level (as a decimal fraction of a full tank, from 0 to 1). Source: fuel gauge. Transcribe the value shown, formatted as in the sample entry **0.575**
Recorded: **0**
